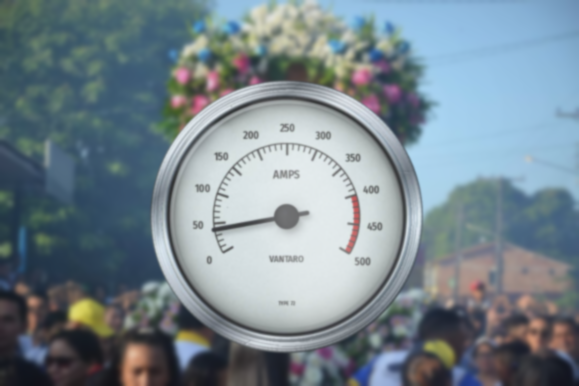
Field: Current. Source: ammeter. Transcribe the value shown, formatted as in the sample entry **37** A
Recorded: **40** A
